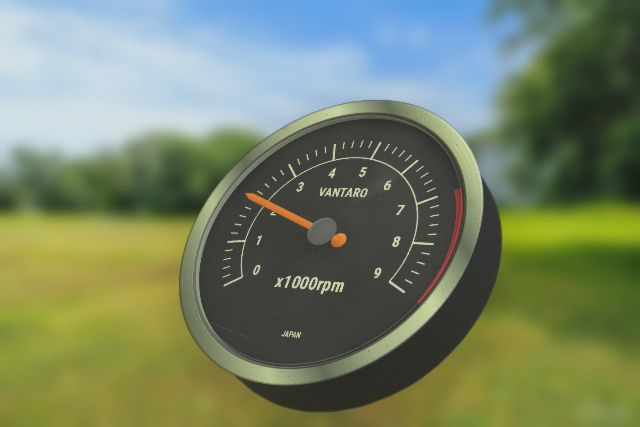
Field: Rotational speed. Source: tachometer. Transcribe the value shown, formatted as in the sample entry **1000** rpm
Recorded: **2000** rpm
